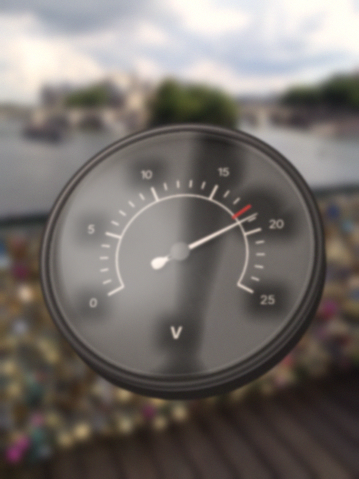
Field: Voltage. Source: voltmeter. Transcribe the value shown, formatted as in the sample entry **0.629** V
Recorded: **19** V
